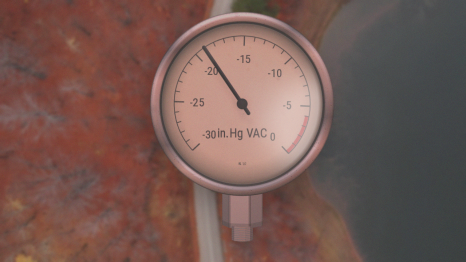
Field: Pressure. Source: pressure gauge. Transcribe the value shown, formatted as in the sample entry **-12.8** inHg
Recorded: **-19** inHg
